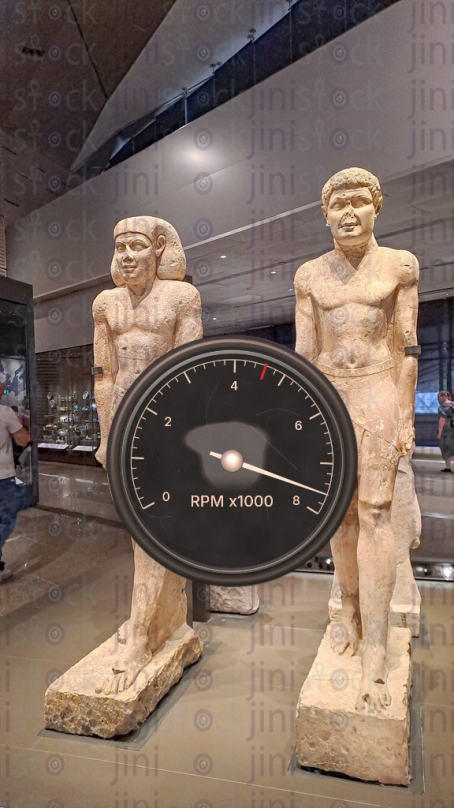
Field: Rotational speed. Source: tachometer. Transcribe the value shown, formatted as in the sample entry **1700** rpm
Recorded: **7600** rpm
